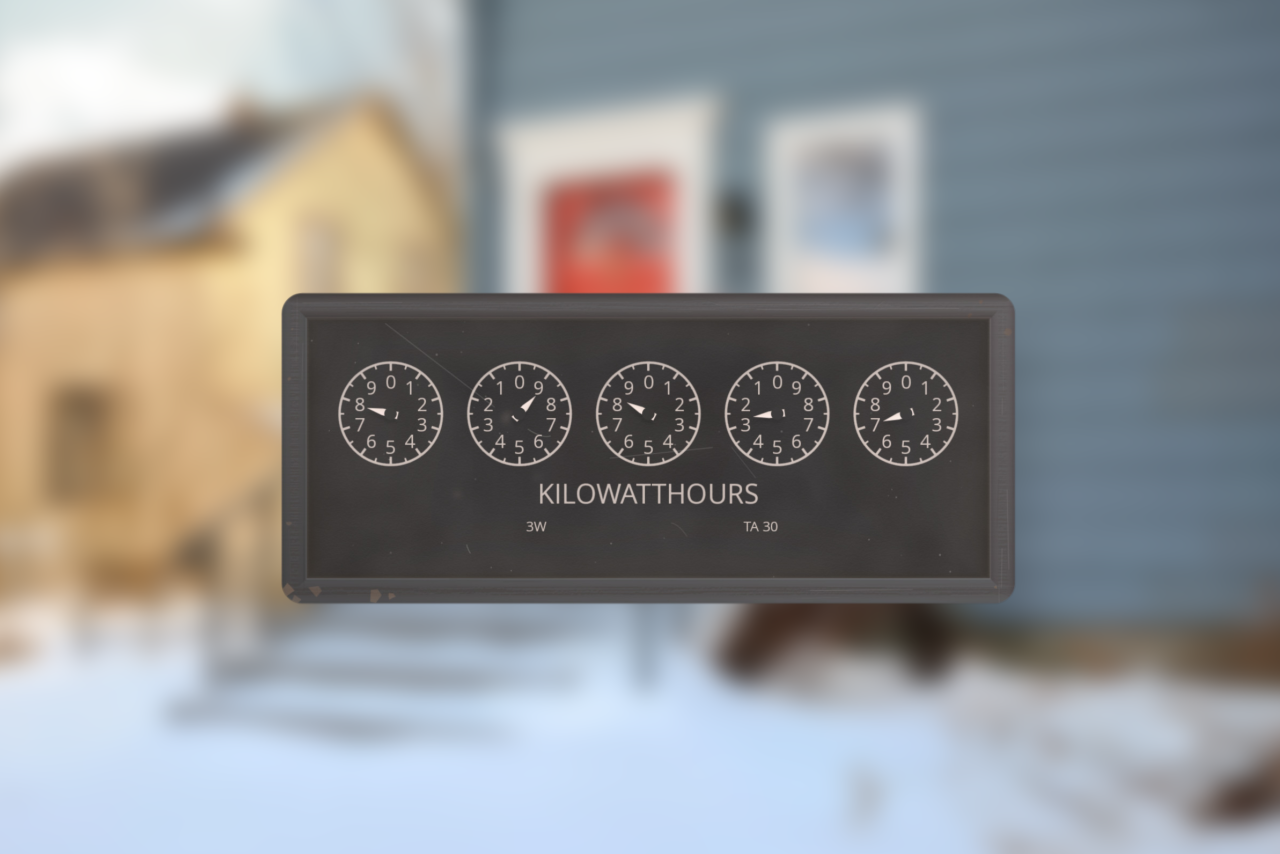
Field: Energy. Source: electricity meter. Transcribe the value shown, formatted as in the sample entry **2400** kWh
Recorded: **78827** kWh
